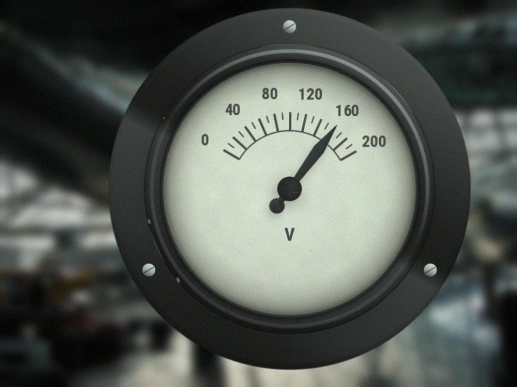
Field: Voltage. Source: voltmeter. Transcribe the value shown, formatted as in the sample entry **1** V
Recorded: **160** V
